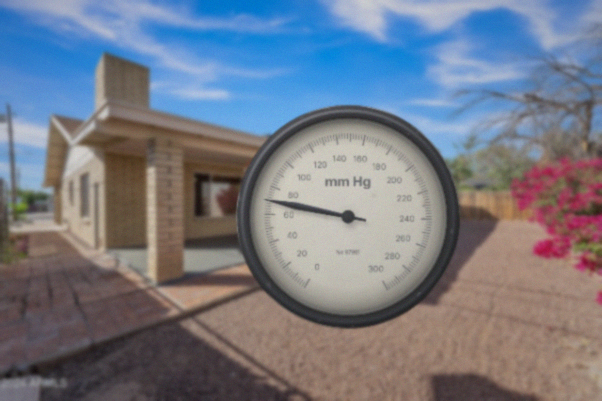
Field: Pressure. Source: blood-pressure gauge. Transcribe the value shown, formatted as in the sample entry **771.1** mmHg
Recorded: **70** mmHg
